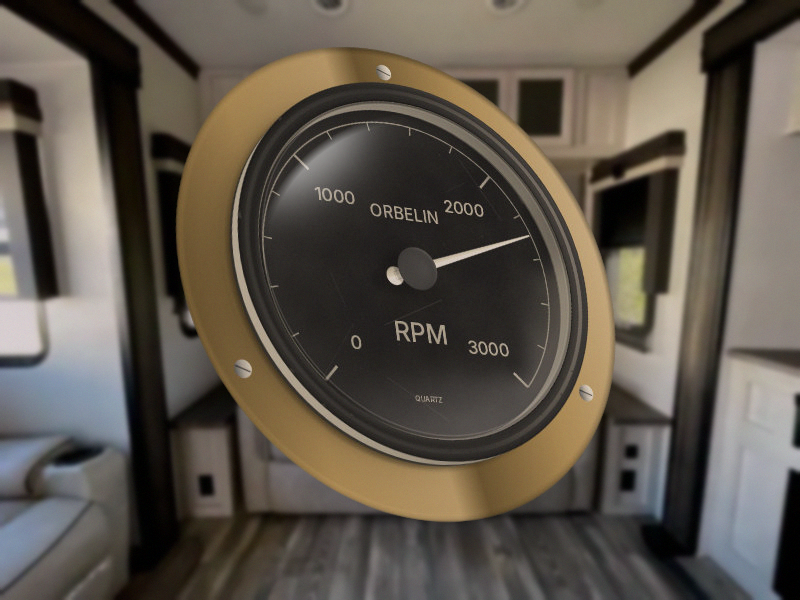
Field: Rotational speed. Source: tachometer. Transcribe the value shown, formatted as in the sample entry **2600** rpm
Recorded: **2300** rpm
